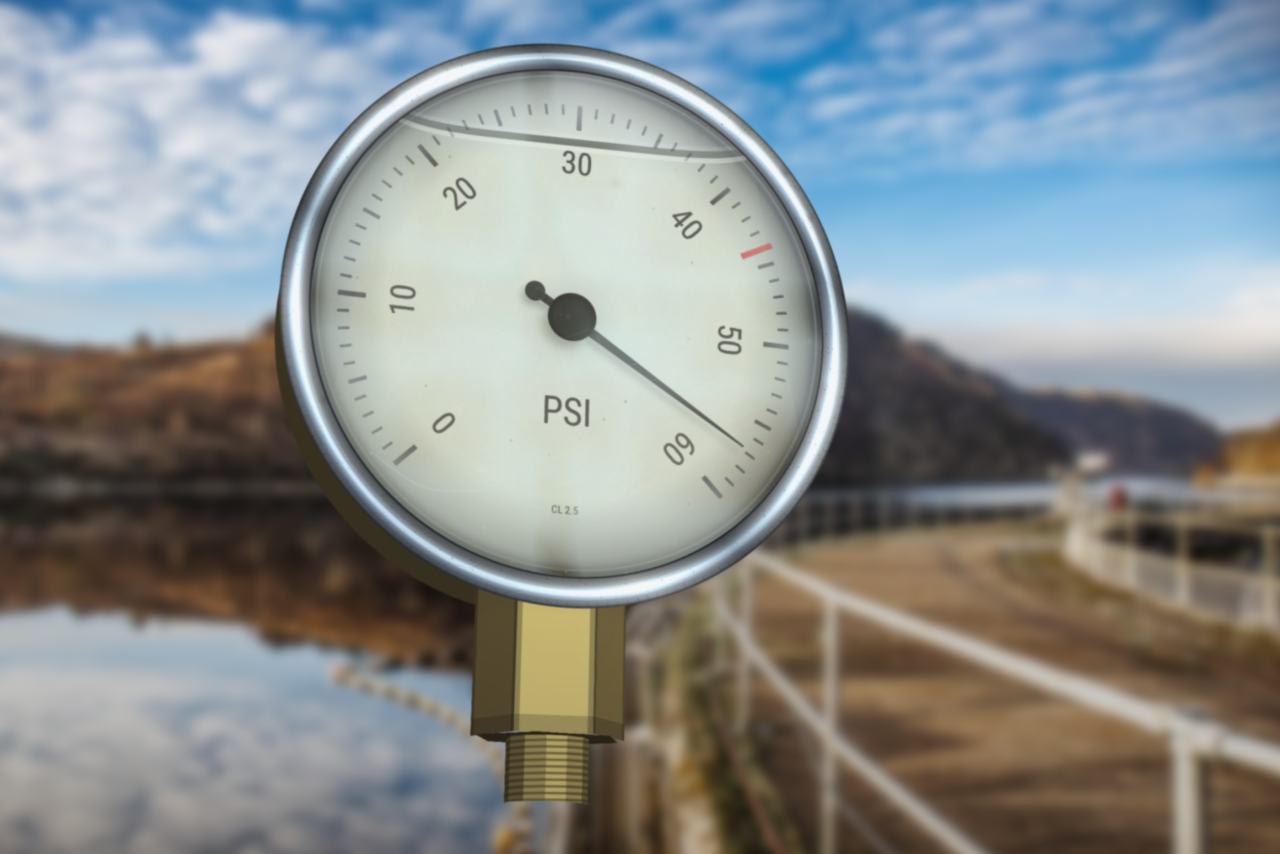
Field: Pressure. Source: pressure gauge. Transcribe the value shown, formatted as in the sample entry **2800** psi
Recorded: **57** psi
